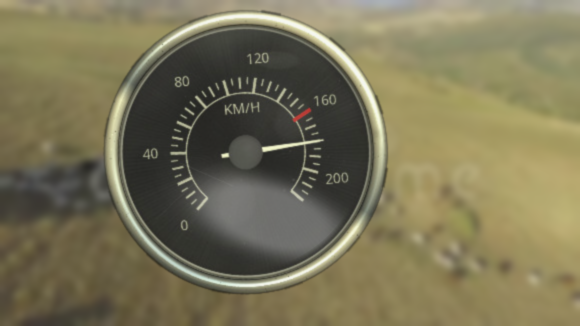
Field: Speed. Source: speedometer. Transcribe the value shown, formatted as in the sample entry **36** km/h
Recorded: **180** km/h
